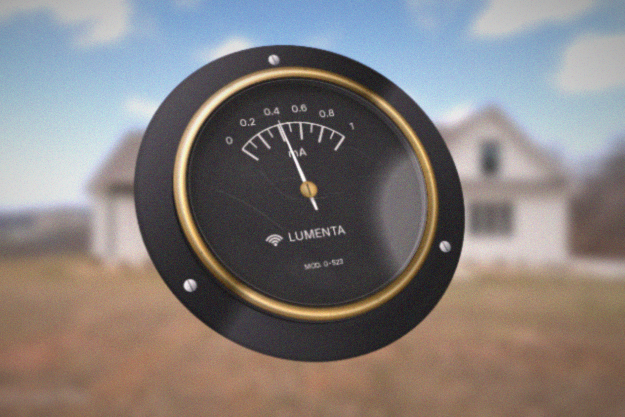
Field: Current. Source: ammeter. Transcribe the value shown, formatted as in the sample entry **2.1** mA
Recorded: **0.4** mA
